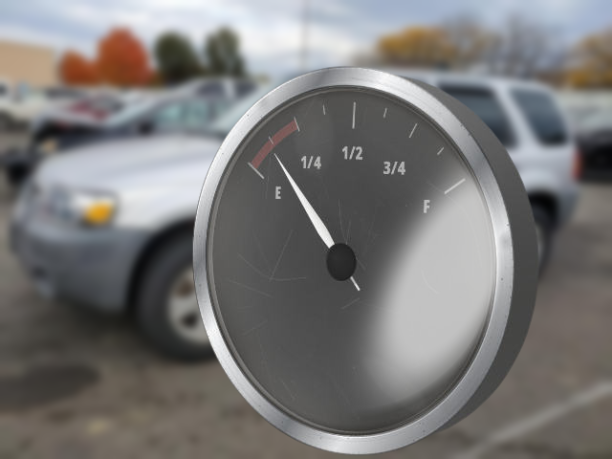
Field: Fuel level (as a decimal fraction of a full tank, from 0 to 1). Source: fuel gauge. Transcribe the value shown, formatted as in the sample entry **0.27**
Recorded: **0.125**
